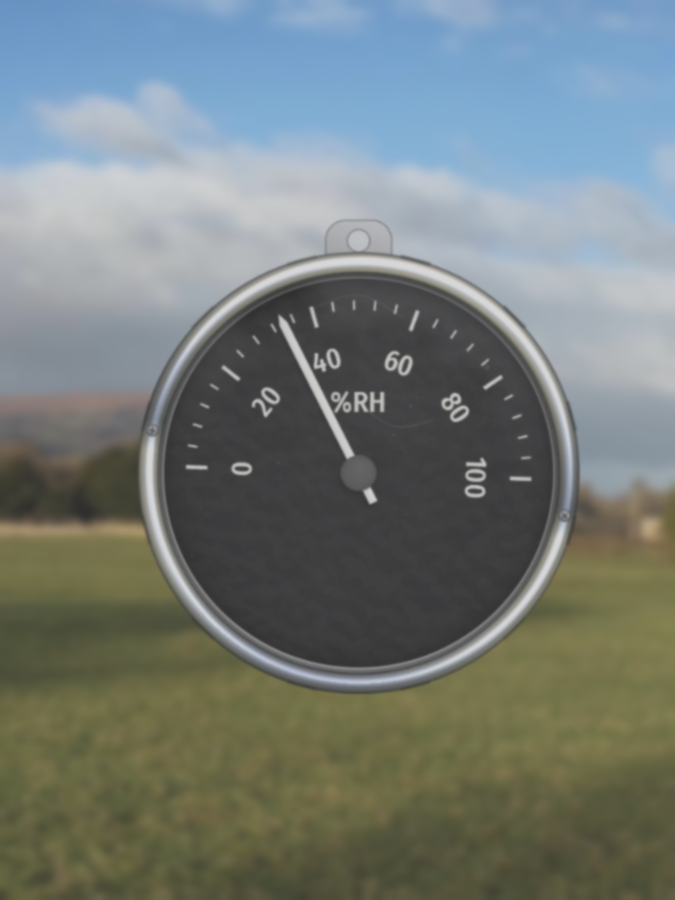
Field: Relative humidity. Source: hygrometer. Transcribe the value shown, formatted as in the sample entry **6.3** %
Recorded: **34** %
